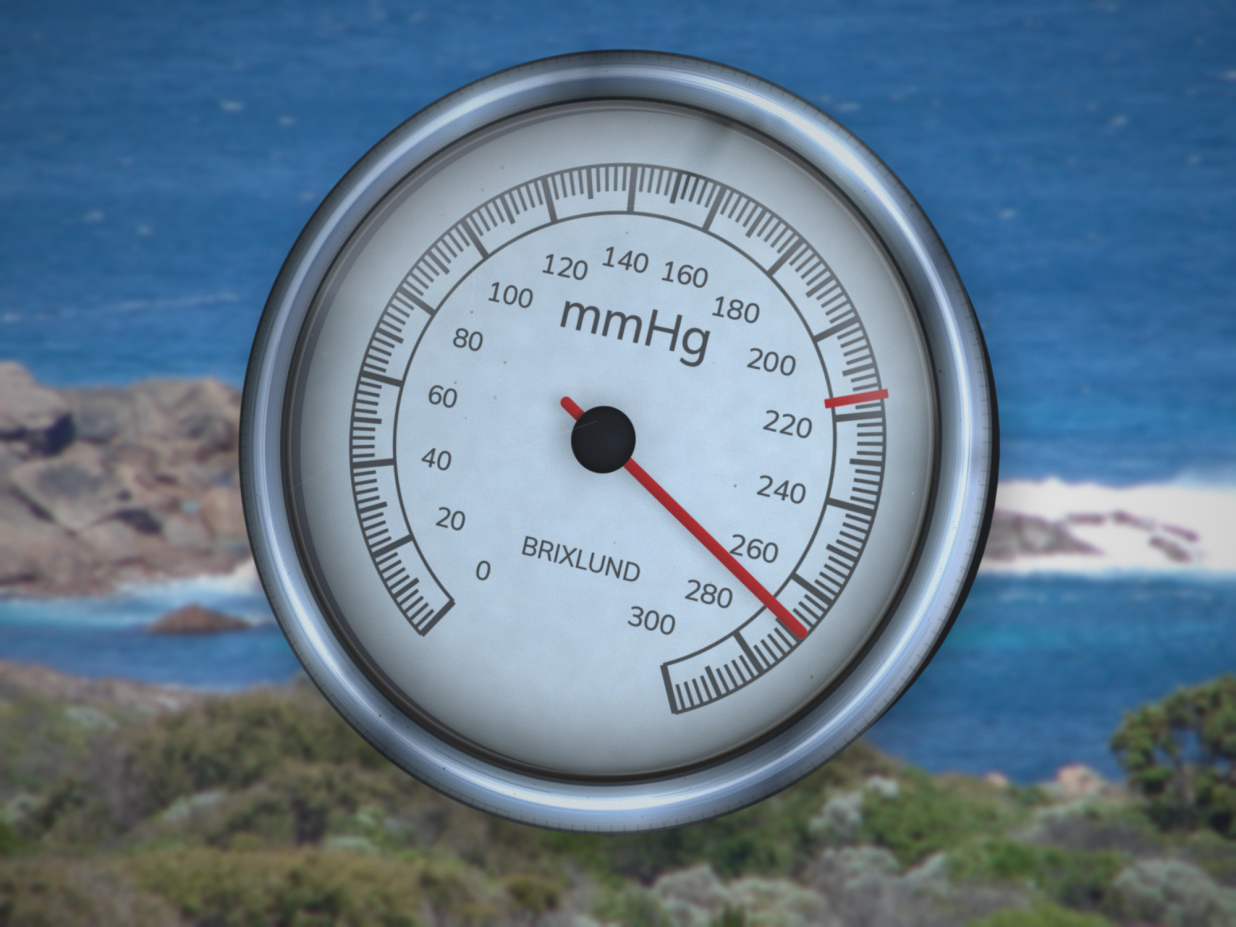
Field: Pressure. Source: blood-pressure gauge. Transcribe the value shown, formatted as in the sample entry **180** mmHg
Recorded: **268** mmHg
